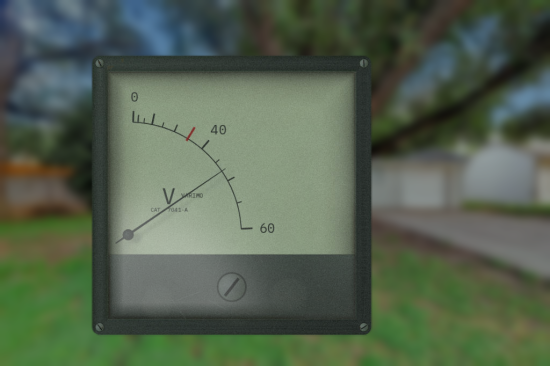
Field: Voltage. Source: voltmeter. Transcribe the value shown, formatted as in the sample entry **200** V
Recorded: **47.5** V
